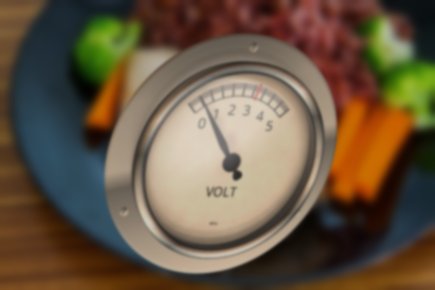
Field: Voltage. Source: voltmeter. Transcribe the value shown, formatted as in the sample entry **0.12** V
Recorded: **0.5** V
